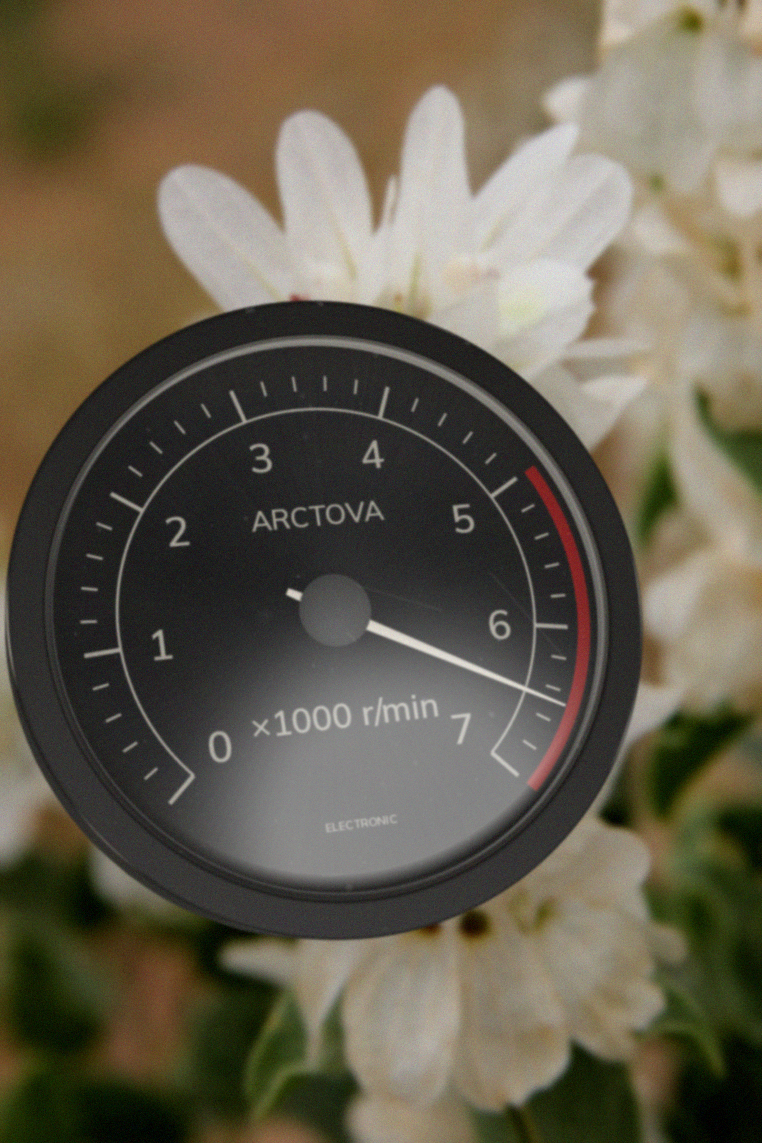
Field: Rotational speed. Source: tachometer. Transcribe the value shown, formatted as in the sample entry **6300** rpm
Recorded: **6500** rpm
